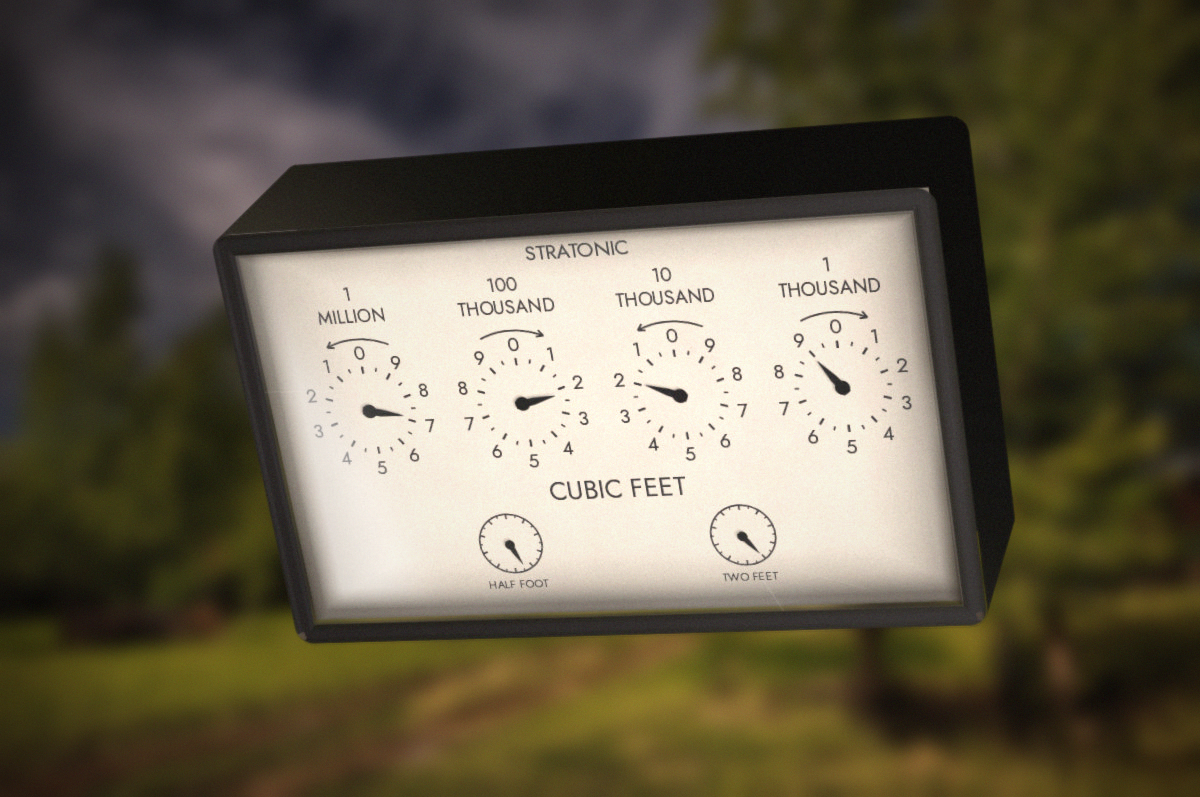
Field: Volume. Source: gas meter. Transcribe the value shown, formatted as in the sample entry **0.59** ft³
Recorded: **721900** ft³
